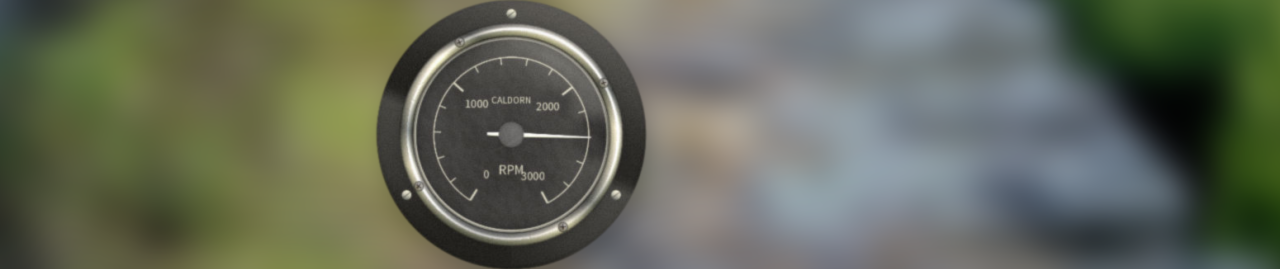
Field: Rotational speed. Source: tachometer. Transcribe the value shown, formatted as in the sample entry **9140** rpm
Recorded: **2400** rpm
